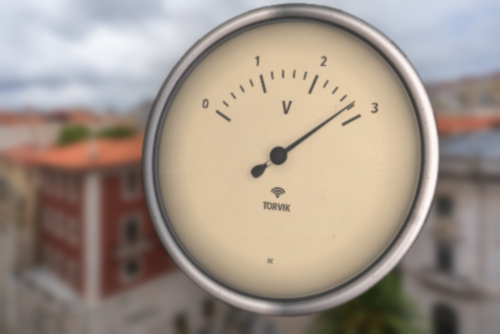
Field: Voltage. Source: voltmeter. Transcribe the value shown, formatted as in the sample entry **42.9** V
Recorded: **2.8** V
